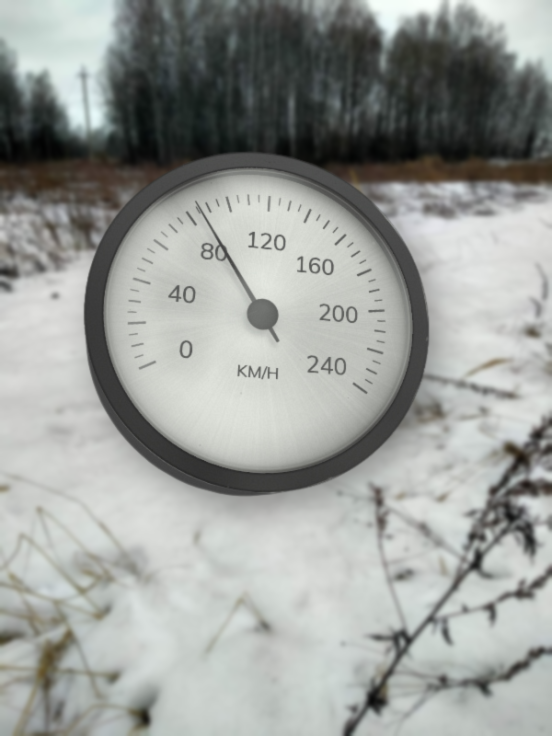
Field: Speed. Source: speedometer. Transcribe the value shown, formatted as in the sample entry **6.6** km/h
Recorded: **85** km/h
